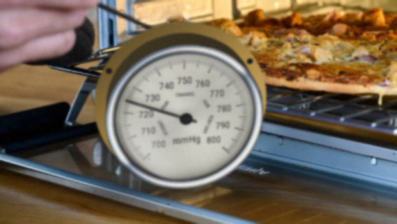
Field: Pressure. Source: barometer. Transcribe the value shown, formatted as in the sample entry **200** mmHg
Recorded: **725** mmHg
